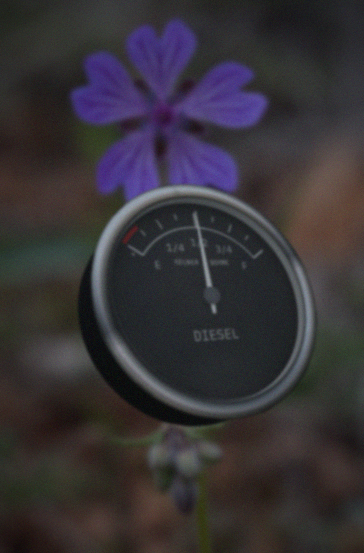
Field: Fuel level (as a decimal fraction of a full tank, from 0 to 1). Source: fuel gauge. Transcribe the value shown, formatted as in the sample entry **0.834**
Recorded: **0.5**
